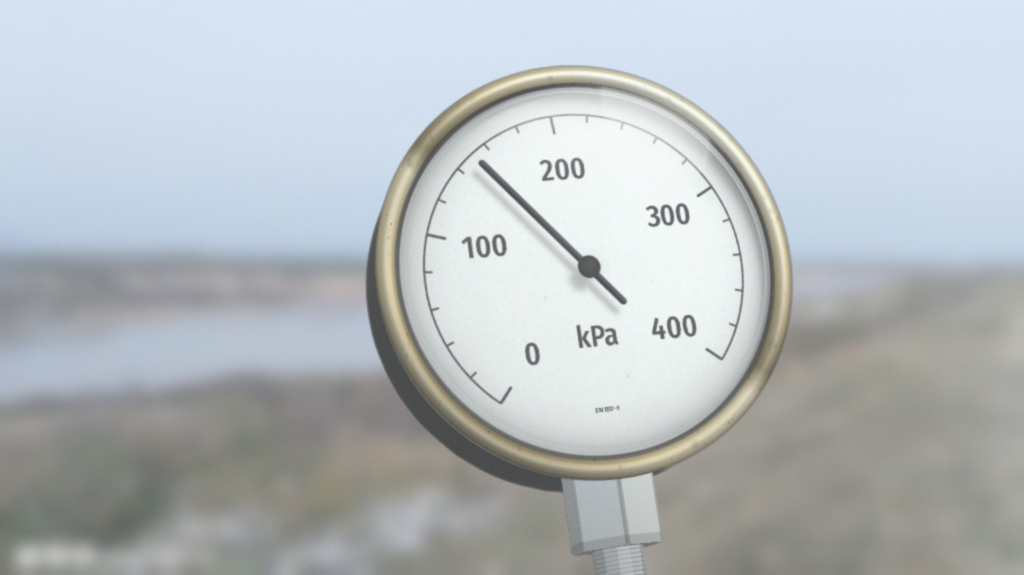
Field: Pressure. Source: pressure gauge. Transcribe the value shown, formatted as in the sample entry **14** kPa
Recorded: **150** kPa
